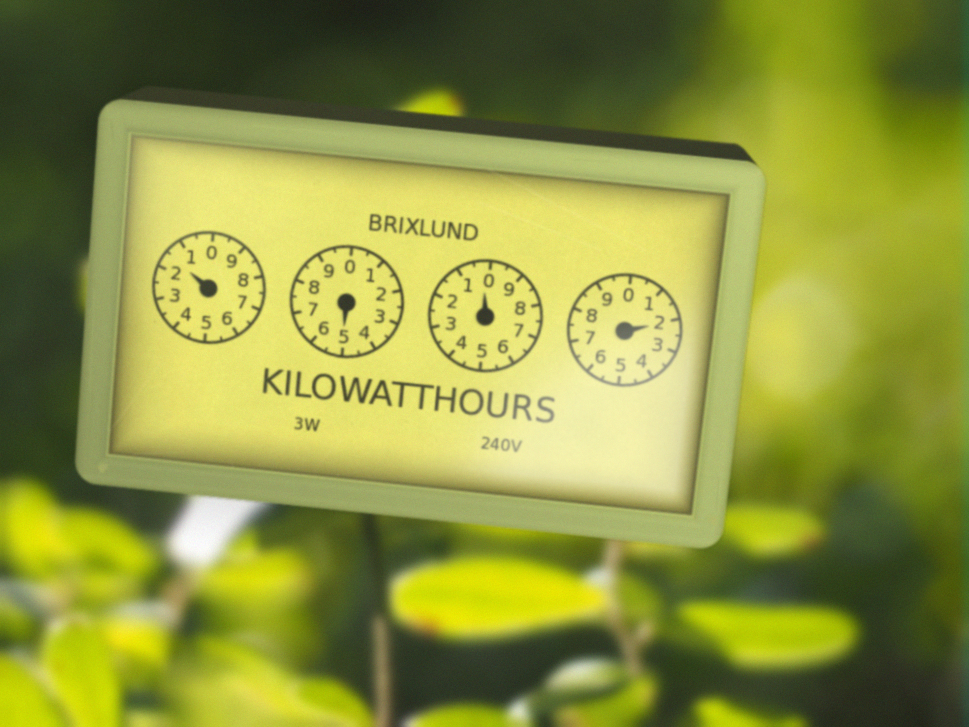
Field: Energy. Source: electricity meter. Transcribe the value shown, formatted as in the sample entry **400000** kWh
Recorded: **1502** kWh
